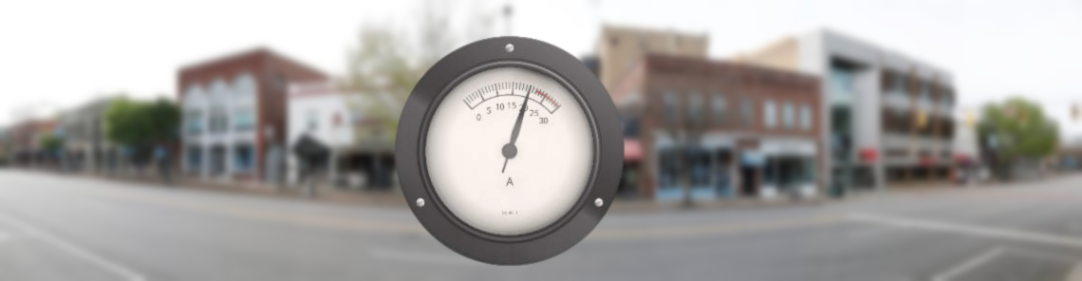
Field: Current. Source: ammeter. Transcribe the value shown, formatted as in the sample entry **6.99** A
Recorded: **20** A
